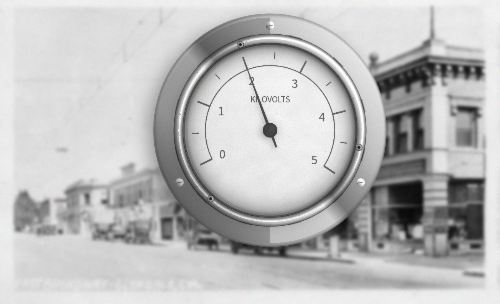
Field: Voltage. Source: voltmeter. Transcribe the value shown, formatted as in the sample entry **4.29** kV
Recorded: **2** kV
